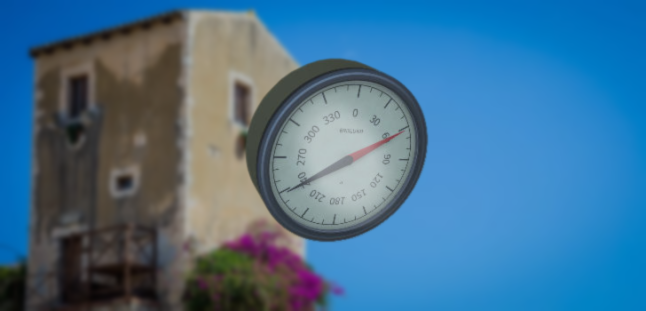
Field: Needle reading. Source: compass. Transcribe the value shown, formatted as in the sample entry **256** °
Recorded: **60** °
